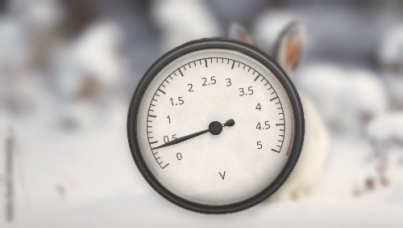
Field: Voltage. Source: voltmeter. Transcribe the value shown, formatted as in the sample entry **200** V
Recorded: **0.4** V
